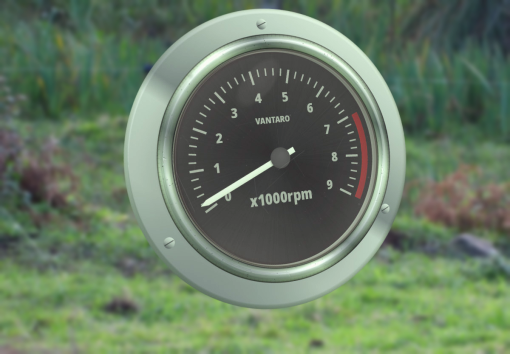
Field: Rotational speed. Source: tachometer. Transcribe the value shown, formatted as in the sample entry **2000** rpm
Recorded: **200** rpm
